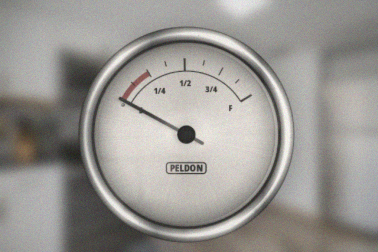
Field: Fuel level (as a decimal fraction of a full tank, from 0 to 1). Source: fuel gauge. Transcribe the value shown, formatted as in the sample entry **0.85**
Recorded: **0**
